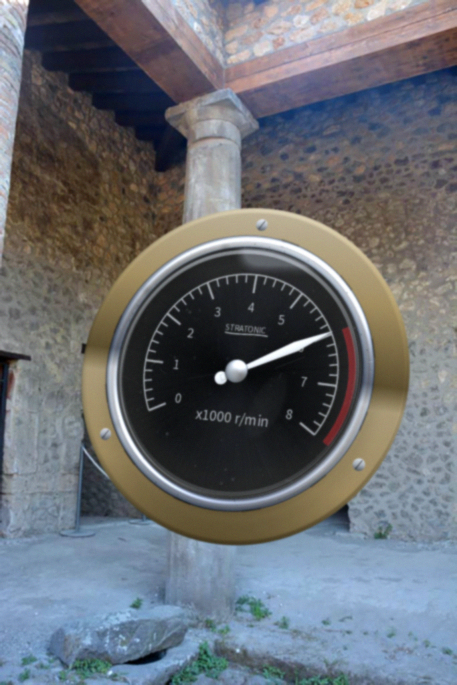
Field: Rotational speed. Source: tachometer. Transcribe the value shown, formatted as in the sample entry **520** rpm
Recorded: **6000** rpm
